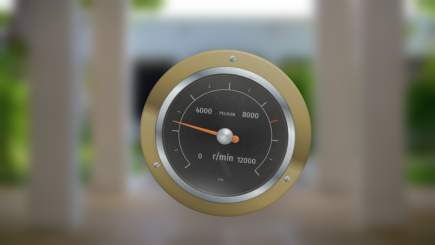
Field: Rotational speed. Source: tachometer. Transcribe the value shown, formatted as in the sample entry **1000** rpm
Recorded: **2500** rpm
